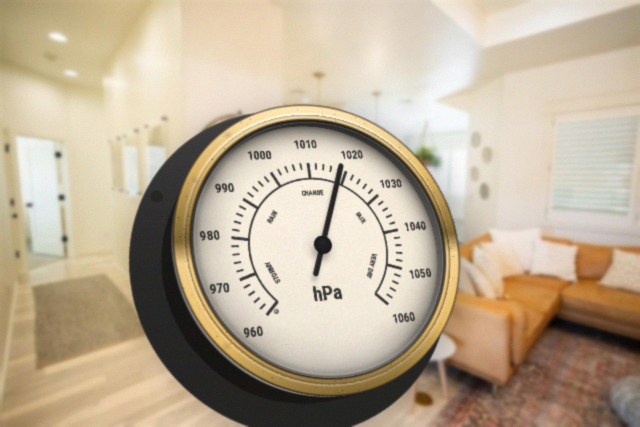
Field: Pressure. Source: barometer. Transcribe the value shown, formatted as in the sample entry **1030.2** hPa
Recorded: **1018** hPa
